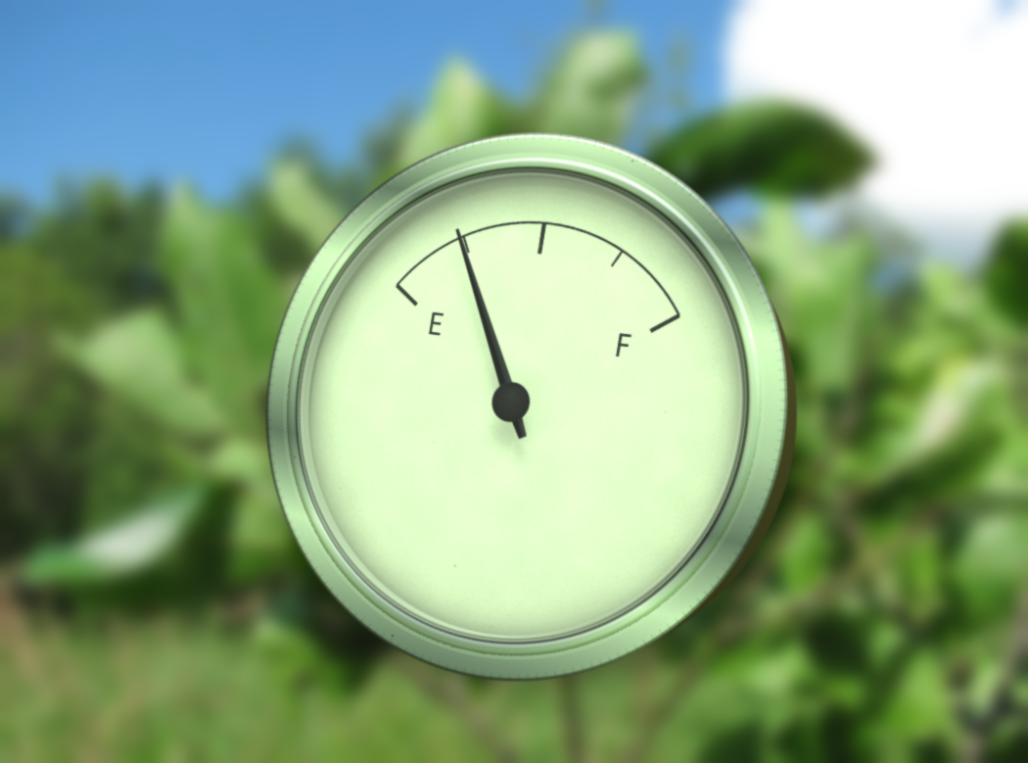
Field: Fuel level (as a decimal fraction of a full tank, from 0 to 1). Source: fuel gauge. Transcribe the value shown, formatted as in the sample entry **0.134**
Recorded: **0.25**
